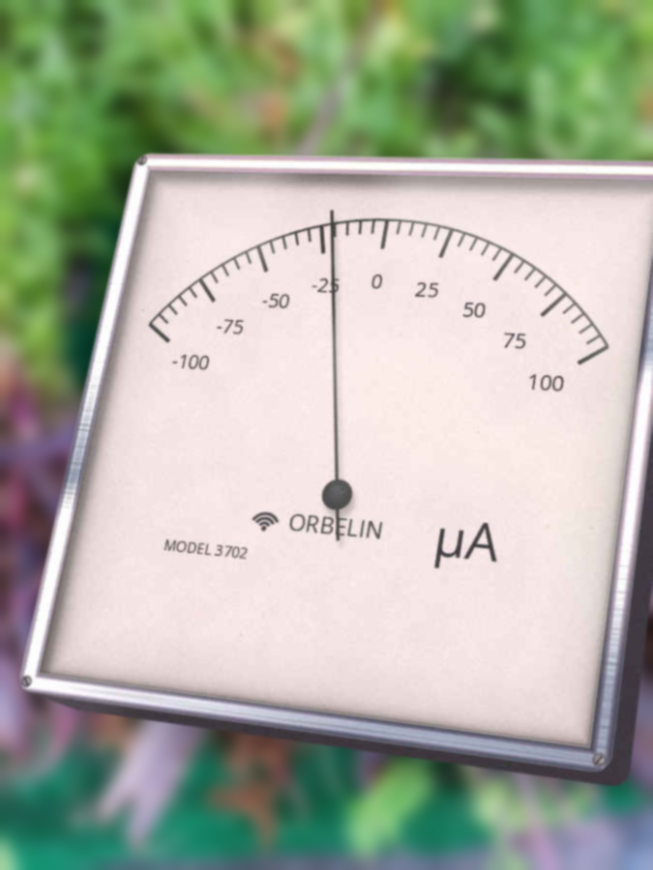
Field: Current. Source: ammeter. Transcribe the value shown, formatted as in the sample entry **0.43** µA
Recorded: **-20** µA
